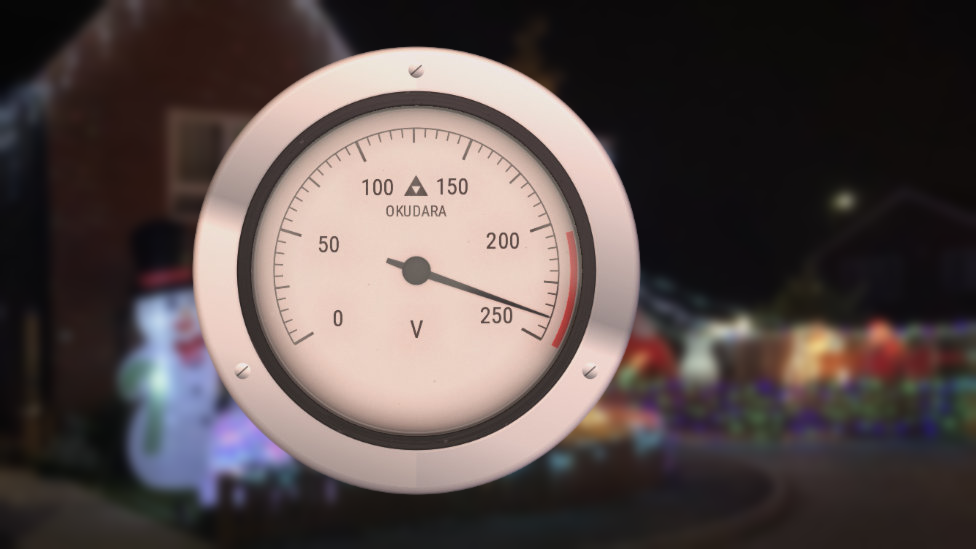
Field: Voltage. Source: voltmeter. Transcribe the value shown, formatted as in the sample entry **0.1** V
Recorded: **240** V
